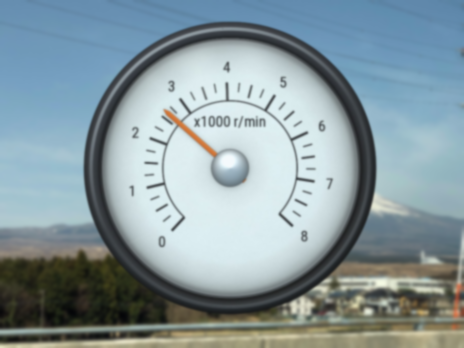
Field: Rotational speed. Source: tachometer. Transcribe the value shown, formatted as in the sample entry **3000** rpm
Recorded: **2625** rpm
